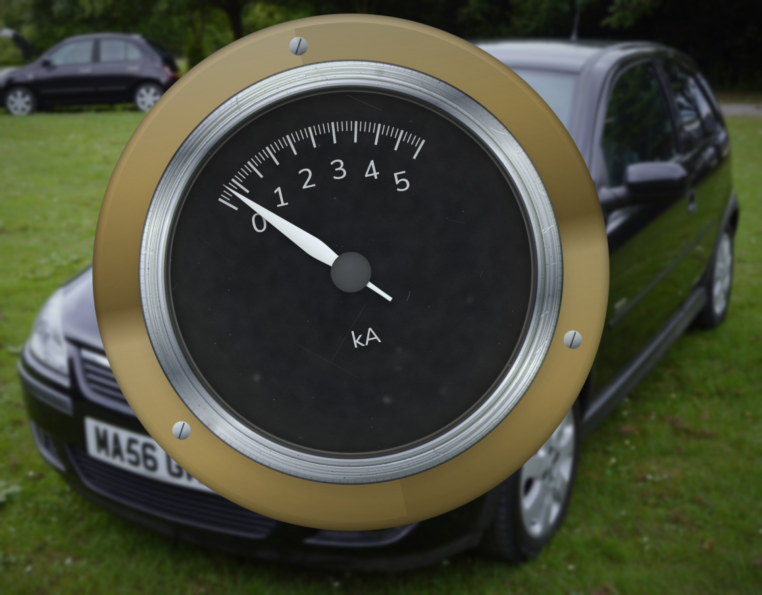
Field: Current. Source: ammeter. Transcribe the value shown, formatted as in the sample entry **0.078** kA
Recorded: **0.3** kA
